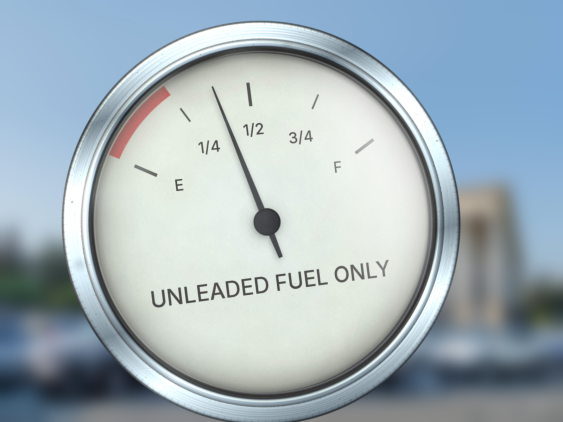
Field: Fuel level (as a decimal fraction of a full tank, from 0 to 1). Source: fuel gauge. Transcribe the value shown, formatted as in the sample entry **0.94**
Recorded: **0.375**
